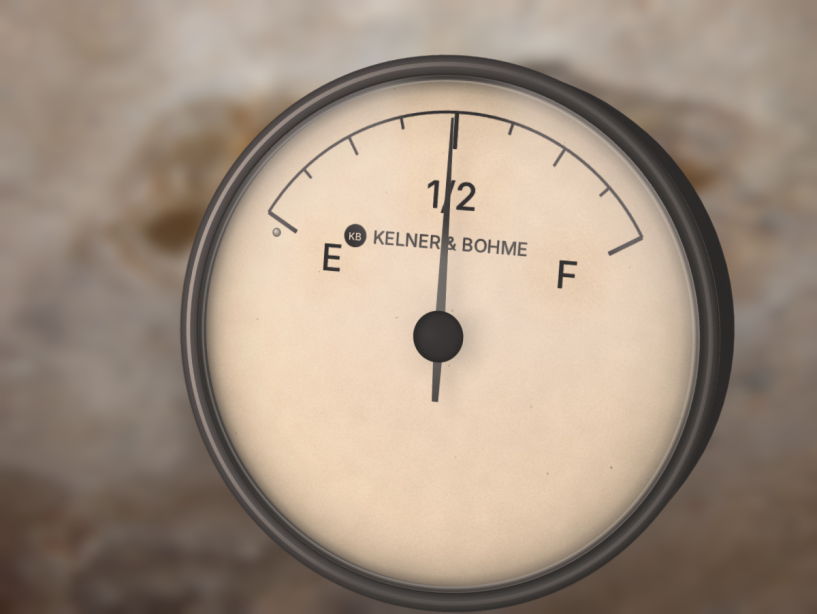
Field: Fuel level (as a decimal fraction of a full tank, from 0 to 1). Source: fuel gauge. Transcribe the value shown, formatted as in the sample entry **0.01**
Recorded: **0.5**
